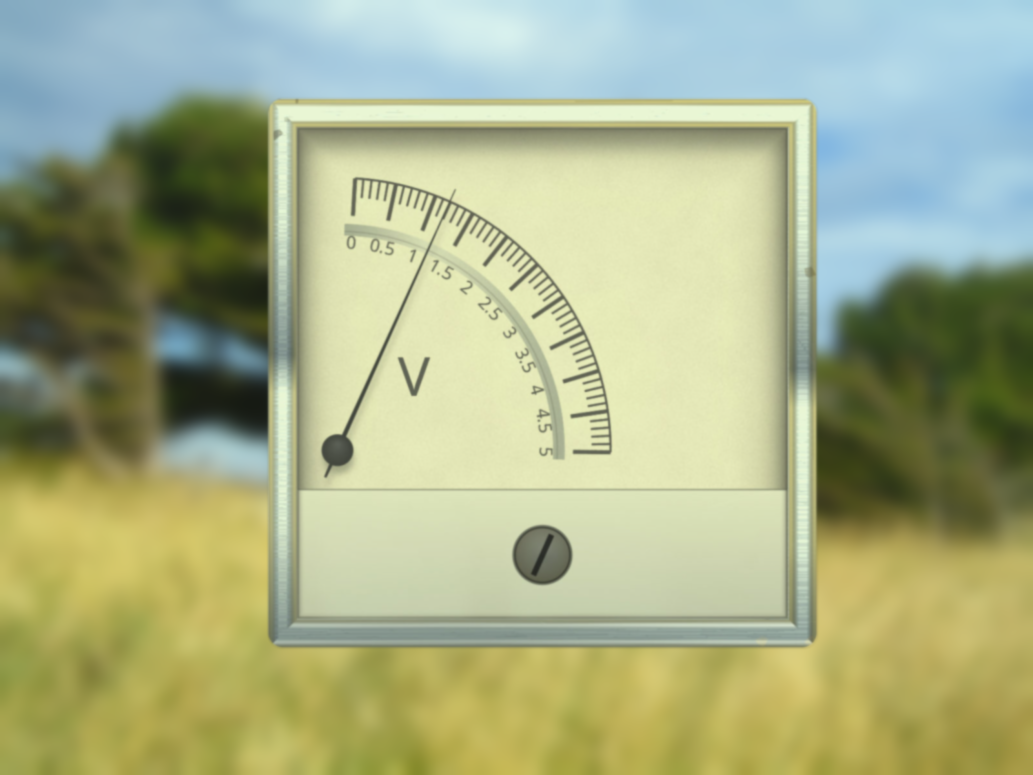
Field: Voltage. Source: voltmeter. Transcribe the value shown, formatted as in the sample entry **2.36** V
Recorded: **1.2** V
